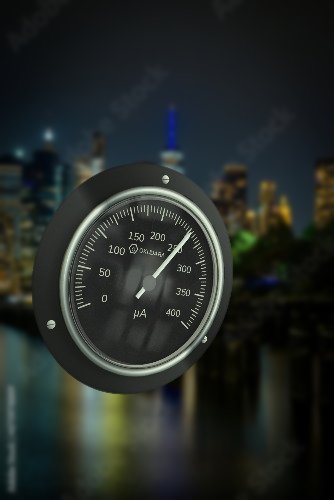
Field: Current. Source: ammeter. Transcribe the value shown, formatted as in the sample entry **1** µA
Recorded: **250** µA
